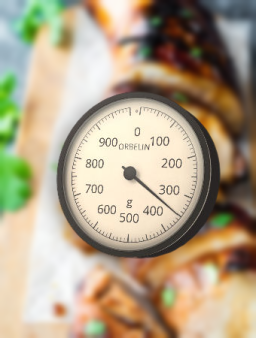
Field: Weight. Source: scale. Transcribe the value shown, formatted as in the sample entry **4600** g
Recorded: **350** g
